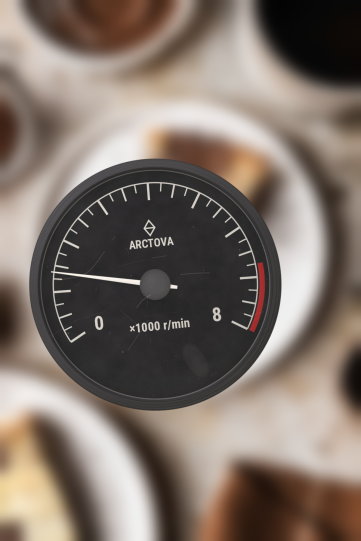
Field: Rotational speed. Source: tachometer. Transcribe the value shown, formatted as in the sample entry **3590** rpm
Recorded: **1375** rpm
